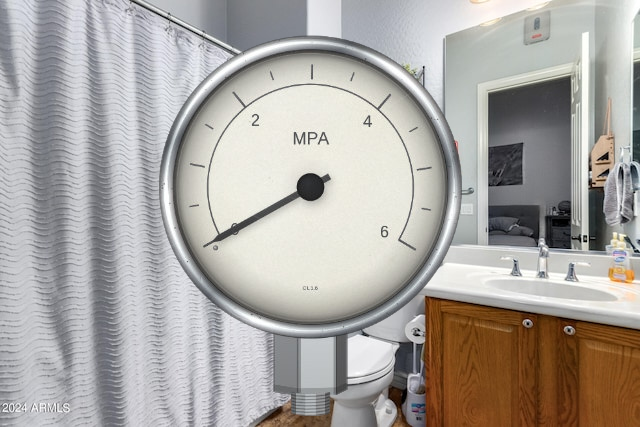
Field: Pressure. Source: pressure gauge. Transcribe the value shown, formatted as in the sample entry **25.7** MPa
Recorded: **0** MPa
